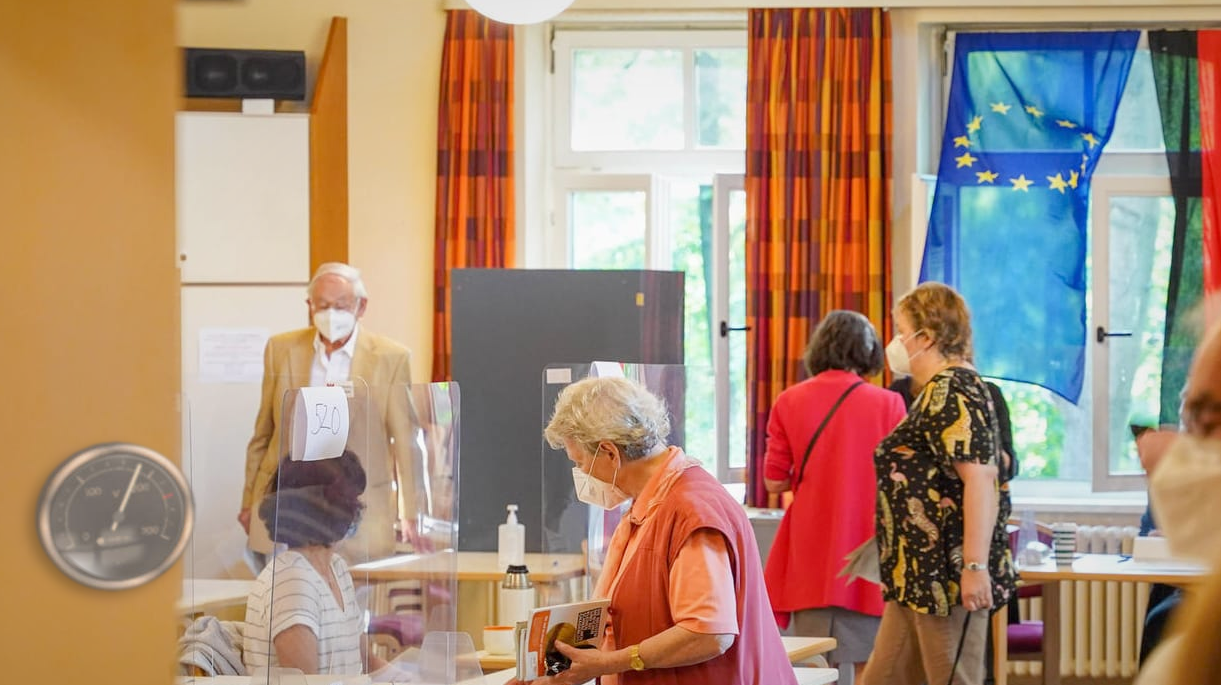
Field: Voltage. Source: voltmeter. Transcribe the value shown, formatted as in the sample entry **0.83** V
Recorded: **180** V
